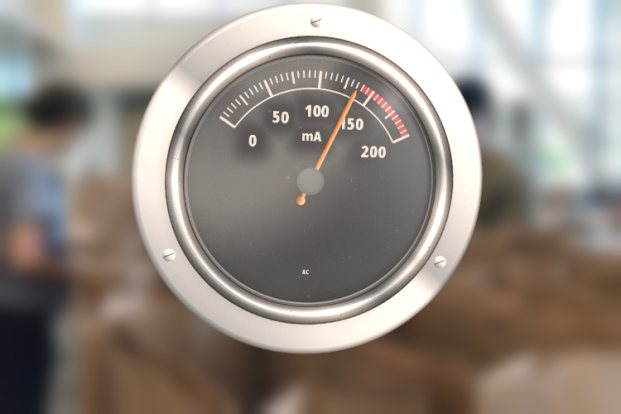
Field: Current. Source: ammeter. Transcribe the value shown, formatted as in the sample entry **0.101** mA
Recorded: **135** mA
